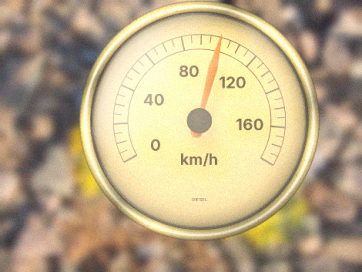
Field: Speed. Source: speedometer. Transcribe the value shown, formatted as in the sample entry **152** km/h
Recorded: **100** km/h
